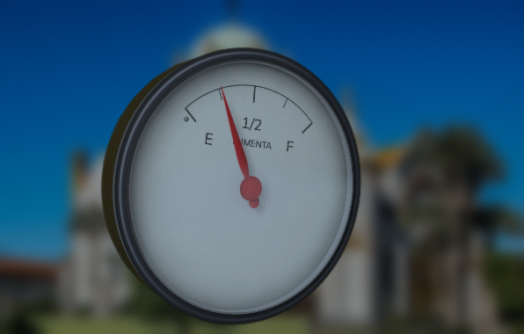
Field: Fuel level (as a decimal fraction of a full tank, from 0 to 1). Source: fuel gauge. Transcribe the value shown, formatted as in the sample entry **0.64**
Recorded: **0.25**
